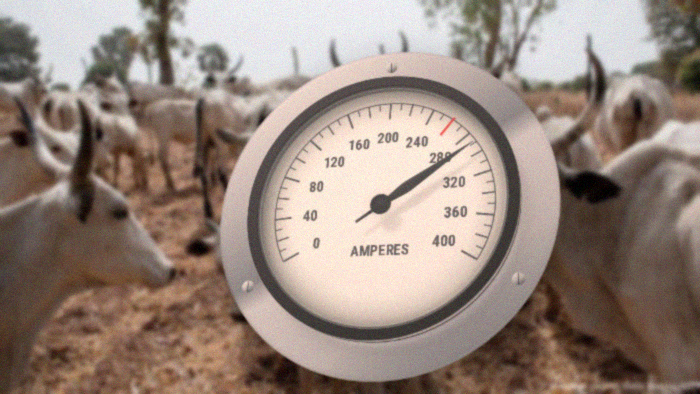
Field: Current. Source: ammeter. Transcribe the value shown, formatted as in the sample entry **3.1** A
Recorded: **290** A
